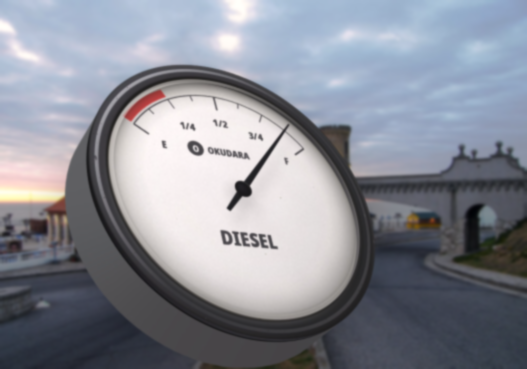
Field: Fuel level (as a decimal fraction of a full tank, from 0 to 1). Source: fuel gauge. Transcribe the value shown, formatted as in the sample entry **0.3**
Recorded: **0.875**
